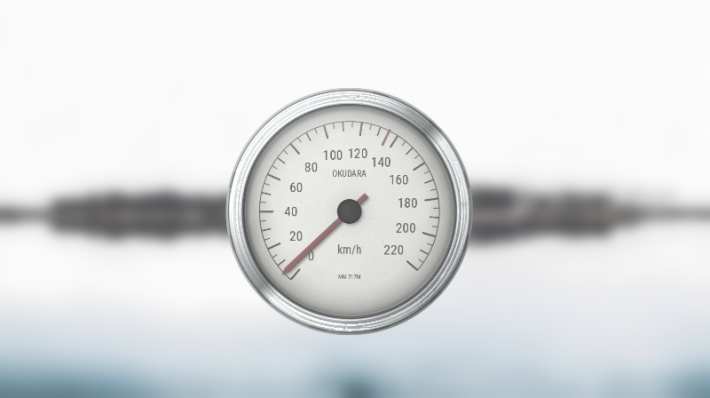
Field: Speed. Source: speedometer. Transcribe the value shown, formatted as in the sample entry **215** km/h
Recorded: **5** km/h
